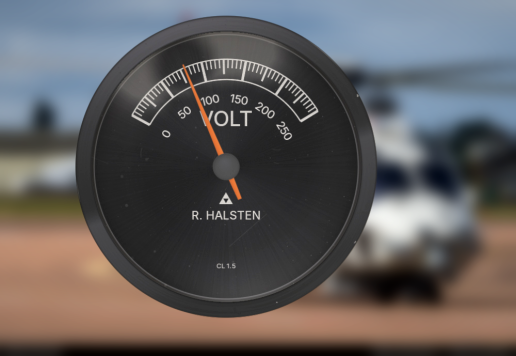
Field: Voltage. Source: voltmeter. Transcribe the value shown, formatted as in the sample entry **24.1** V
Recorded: **80** V
